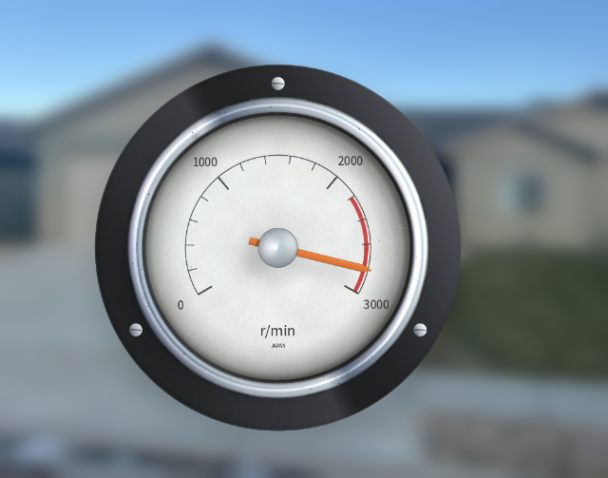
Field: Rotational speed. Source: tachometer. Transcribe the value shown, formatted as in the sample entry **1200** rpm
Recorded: **2800** rpm
